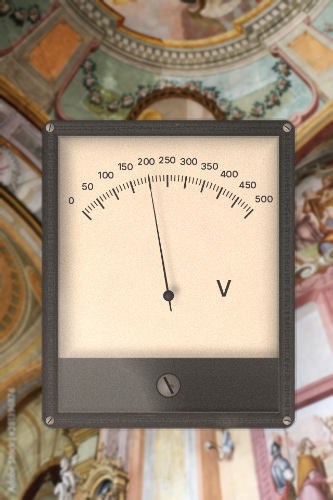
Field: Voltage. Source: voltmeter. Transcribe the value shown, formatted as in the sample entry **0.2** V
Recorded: **200** V
